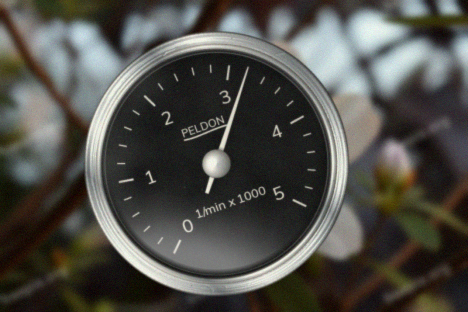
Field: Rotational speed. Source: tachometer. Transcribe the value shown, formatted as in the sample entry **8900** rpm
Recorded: **3200** rpm
